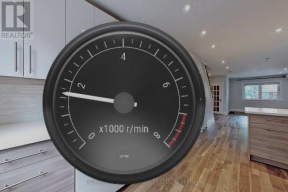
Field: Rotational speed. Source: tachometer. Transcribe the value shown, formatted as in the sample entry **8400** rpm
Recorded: **1625** rpm
